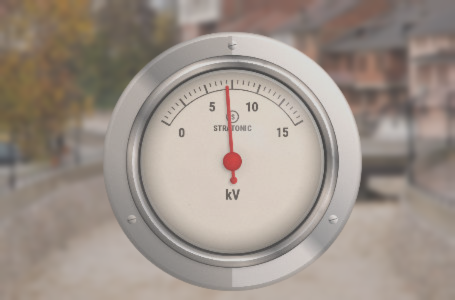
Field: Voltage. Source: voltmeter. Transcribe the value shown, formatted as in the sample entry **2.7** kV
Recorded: **7** kV
